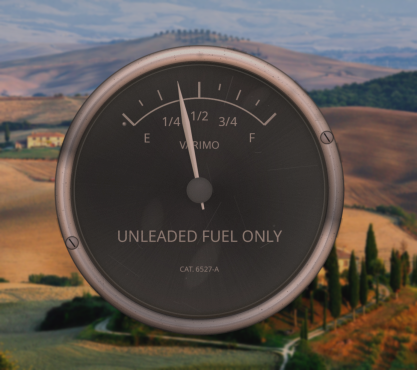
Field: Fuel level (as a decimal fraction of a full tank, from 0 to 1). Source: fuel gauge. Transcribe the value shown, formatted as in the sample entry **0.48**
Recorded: **0.375**
